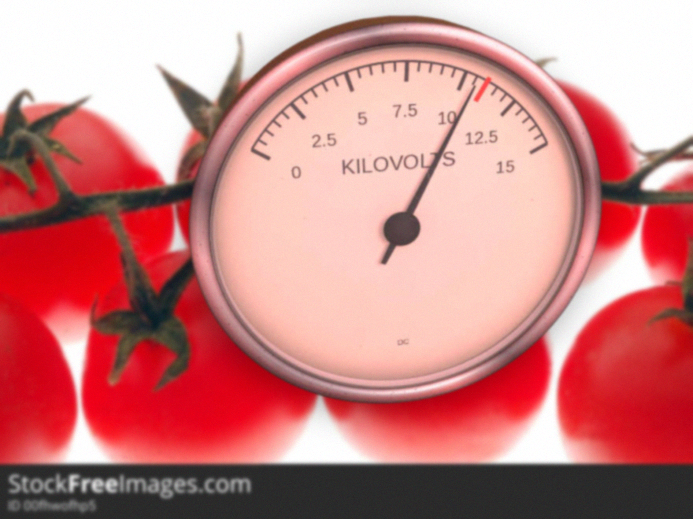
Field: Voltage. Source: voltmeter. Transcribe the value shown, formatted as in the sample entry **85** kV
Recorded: **10.5** kV
